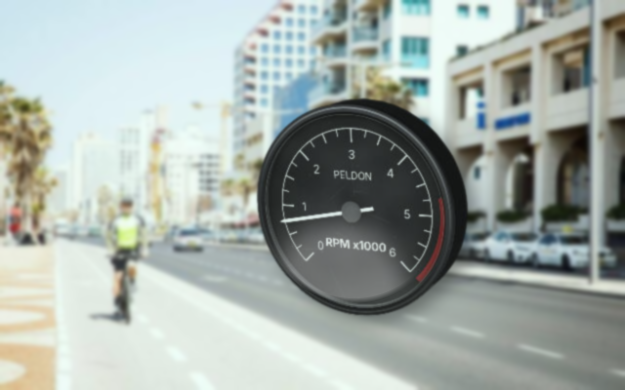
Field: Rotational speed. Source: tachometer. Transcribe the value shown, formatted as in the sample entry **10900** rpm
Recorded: **750** rpm
